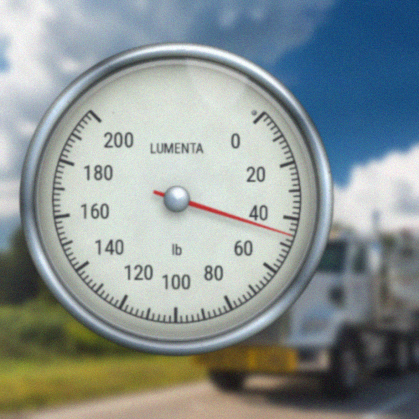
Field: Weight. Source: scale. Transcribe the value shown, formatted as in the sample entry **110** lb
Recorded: **46** lb
